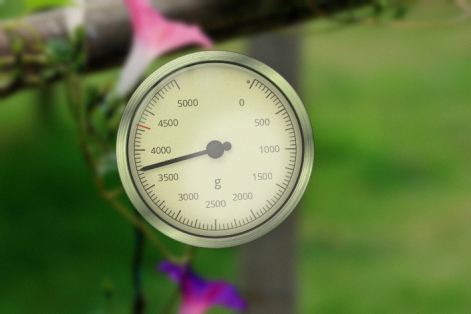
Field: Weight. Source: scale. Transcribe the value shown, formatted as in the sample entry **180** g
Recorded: **3750** g
